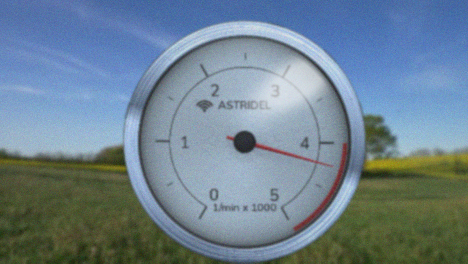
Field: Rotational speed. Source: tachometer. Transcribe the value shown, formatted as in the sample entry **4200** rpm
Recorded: **4250** rpm
